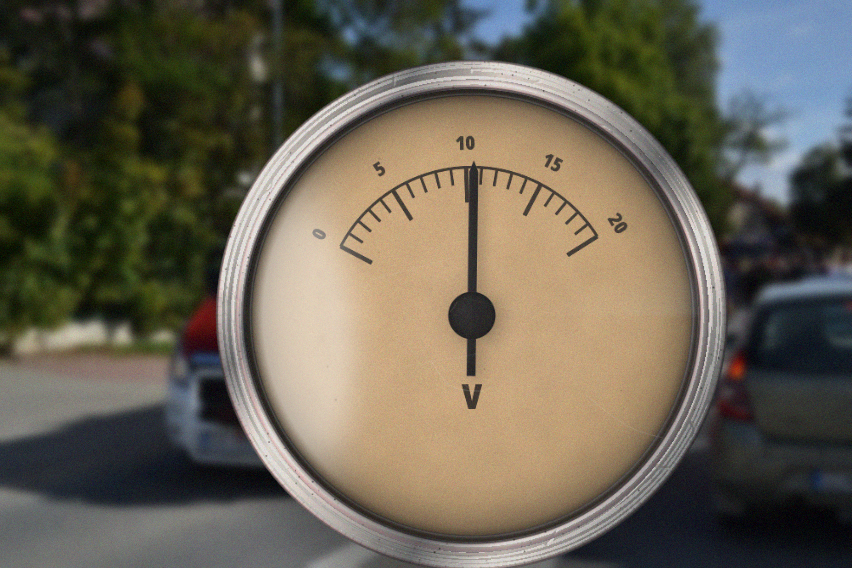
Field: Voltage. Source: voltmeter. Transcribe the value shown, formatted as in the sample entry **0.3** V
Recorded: **10.5** V
